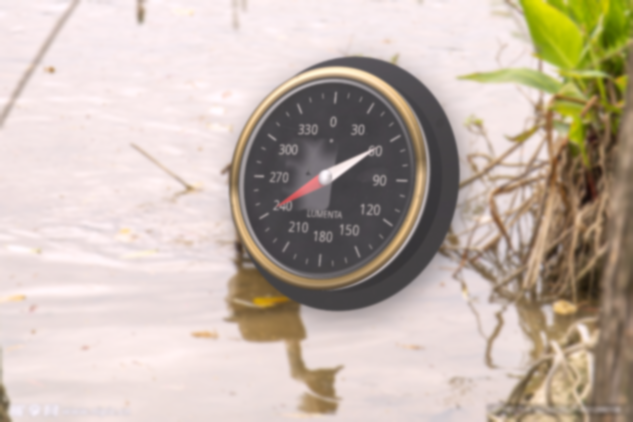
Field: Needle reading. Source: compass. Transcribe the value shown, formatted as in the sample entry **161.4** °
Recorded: **240** °
